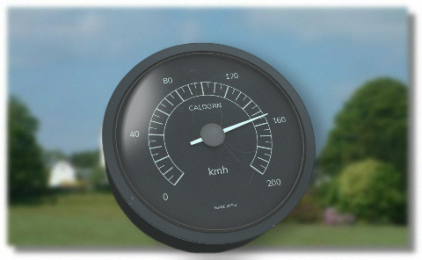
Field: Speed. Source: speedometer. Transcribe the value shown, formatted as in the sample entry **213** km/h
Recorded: **155** km/h
